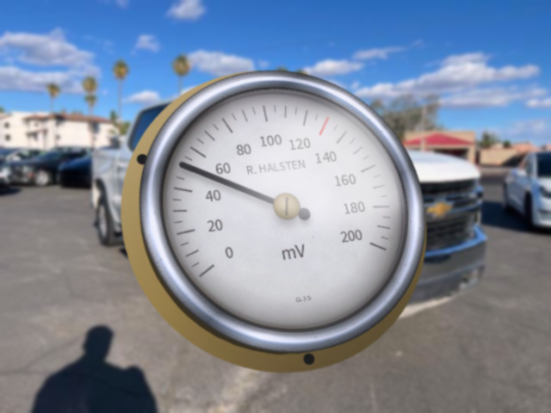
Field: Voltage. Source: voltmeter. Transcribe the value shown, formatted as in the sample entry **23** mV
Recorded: **50** mV
